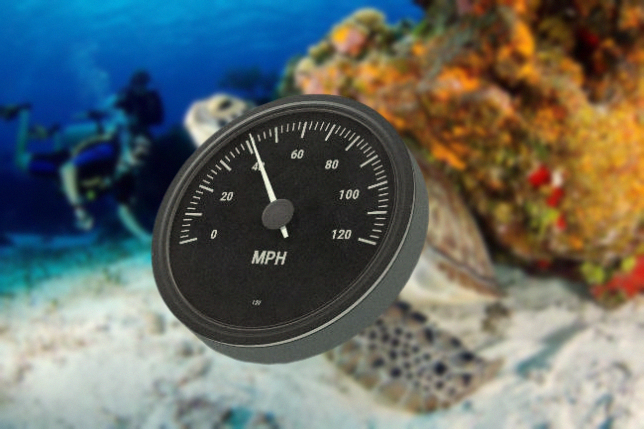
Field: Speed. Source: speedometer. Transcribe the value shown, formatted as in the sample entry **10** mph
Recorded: **42** mph
